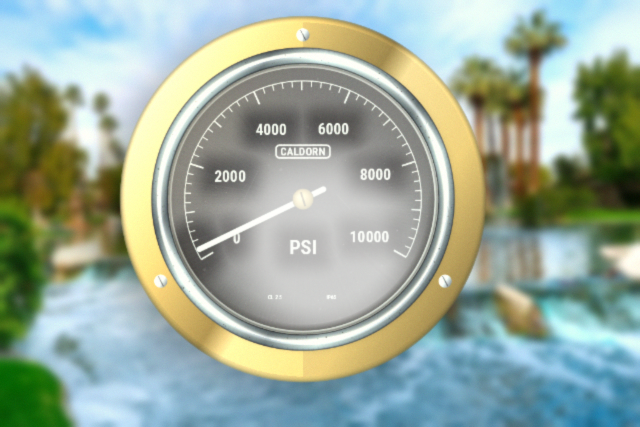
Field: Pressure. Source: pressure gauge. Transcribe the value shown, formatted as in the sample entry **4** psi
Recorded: **200** psi
